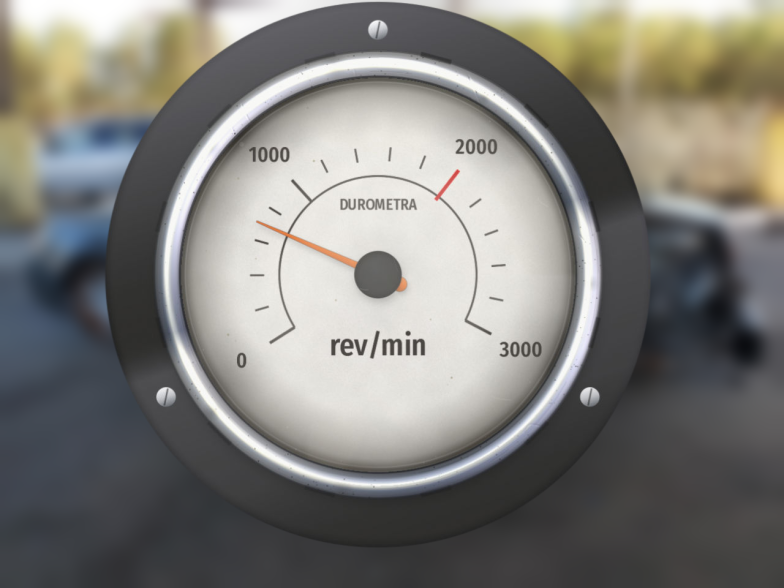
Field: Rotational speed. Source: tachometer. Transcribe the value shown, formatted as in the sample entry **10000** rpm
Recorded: **700** rpm
